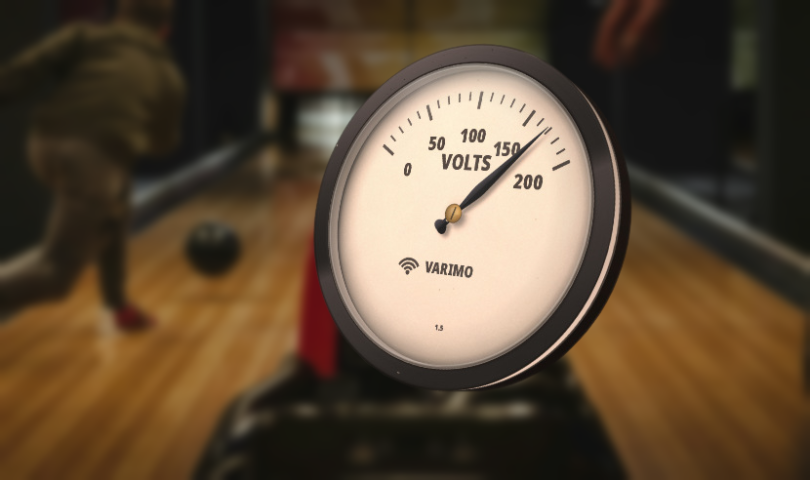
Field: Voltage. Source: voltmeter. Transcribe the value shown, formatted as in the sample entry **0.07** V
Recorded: **170** V
